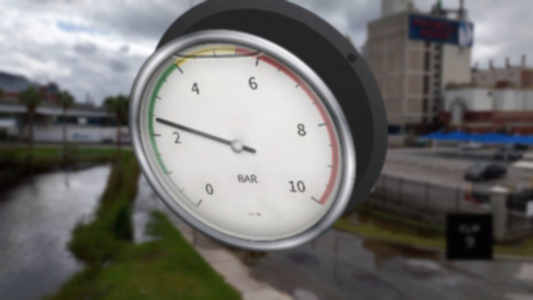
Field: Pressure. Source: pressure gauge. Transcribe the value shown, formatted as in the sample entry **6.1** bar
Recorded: **2.5** bar
